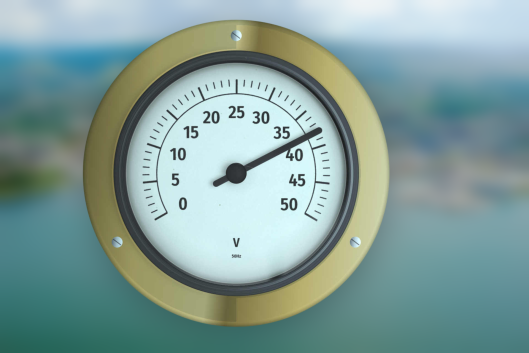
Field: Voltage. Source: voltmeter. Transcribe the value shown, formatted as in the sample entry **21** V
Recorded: **38** V
